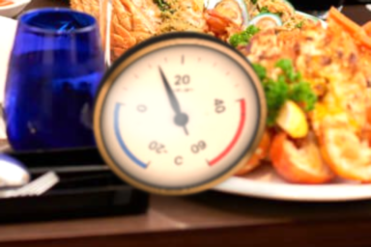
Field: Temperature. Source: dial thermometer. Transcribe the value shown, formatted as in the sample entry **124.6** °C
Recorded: **14** °C
